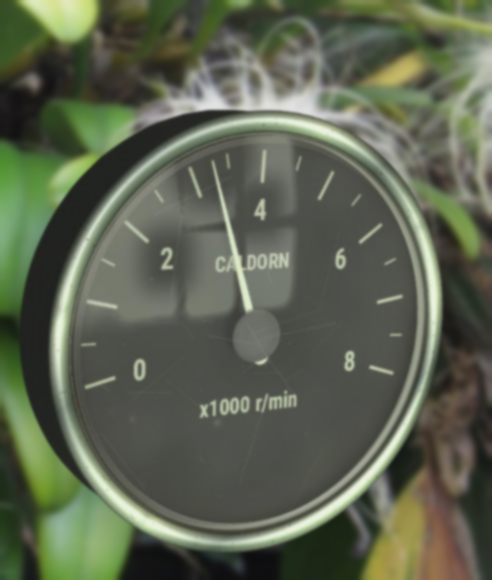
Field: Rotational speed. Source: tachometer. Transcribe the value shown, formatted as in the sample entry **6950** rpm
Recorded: **3250** rpm
